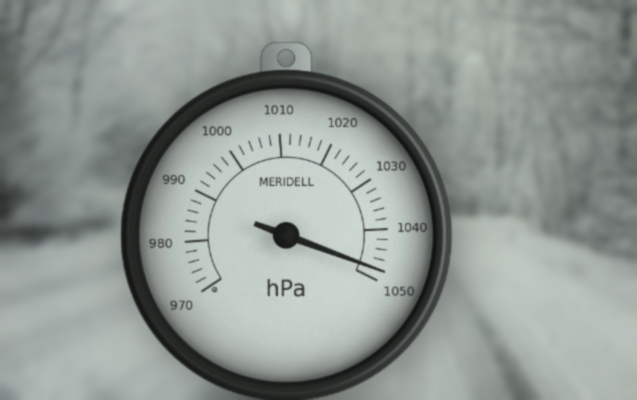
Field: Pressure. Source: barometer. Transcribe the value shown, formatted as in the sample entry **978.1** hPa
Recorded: **1048** hPa
